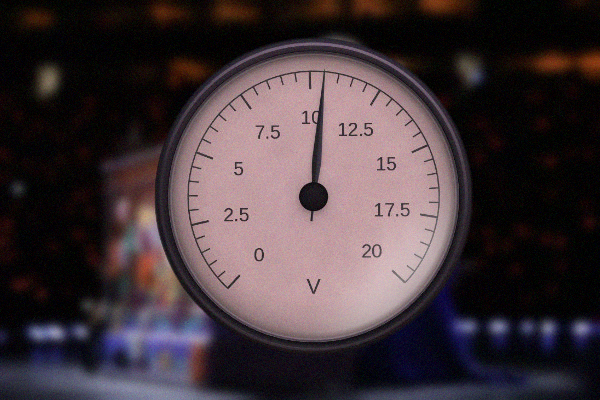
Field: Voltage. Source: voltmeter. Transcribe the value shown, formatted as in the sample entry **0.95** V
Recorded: **10.5** V
